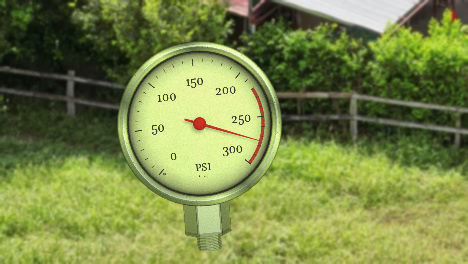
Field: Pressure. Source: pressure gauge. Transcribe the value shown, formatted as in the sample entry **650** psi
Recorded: **275** psi
